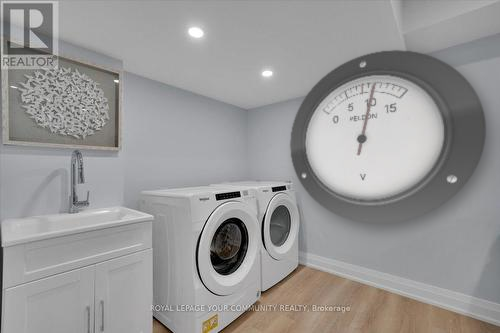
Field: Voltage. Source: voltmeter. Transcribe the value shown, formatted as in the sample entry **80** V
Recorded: **10** V
